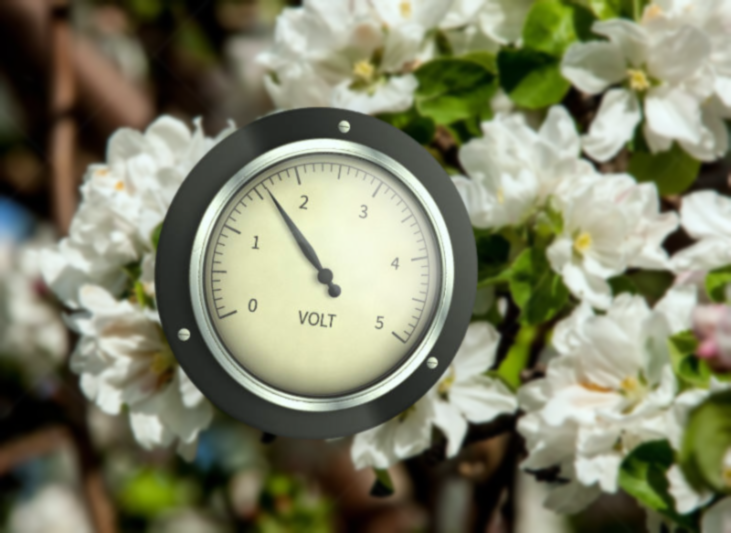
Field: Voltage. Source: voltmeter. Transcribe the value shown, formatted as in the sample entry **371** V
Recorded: **1.6** V
